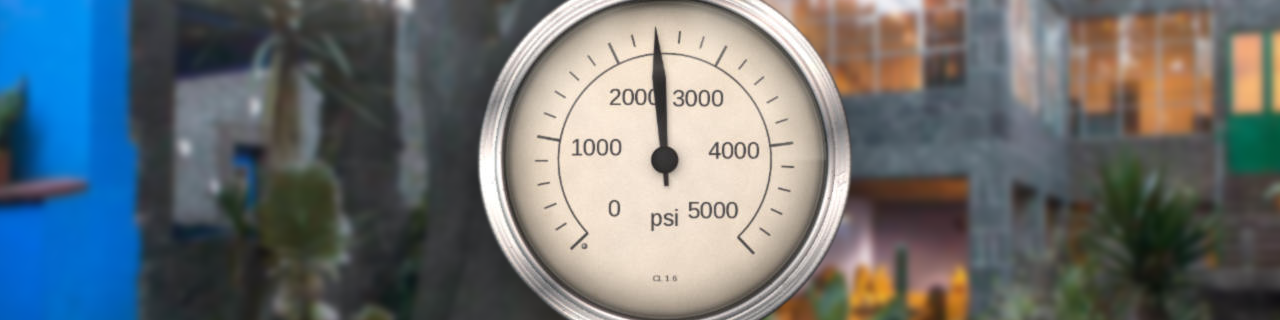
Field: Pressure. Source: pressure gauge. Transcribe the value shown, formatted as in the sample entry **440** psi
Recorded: **2400** psi
